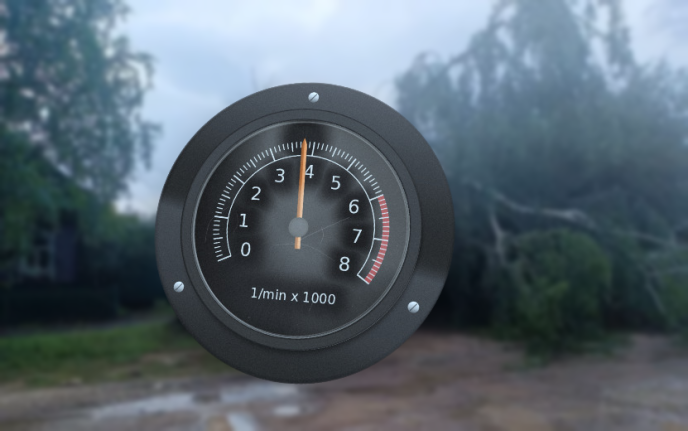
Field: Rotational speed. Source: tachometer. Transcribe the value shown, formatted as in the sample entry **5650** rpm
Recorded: **3800** rpm
